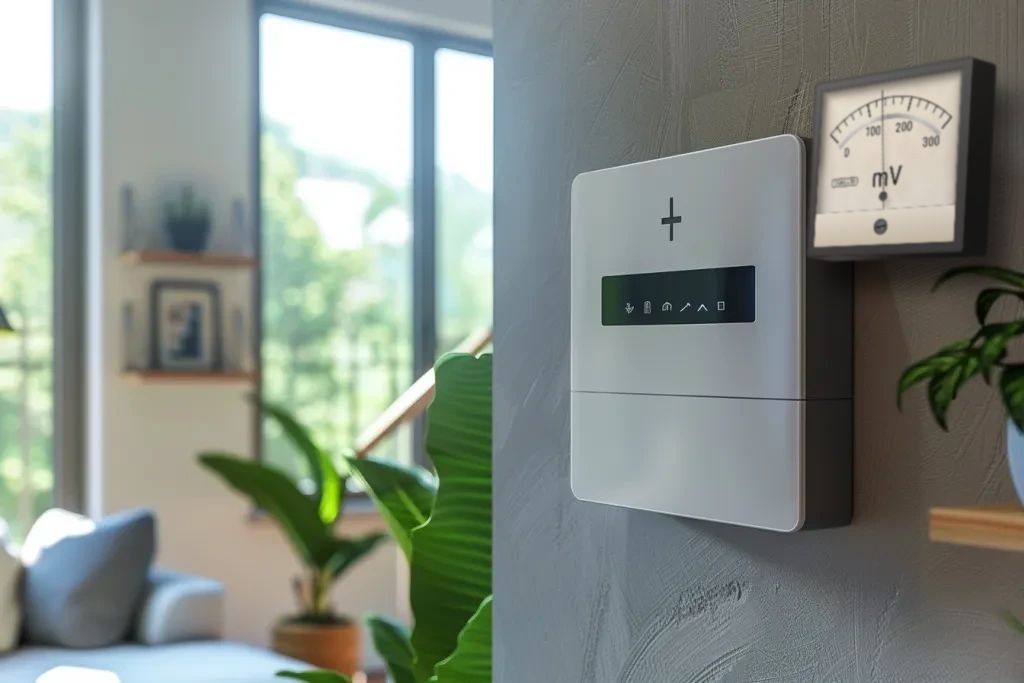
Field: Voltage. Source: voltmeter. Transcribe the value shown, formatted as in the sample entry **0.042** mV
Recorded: **140** mV
